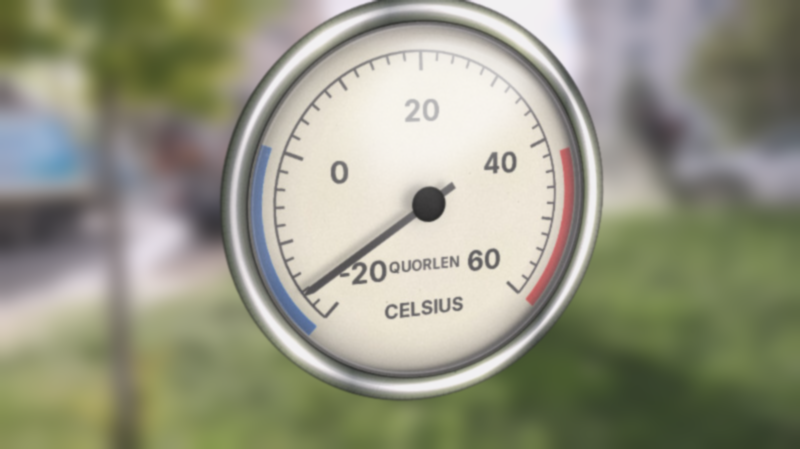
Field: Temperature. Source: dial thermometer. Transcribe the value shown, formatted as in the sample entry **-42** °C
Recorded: **-16** °C
